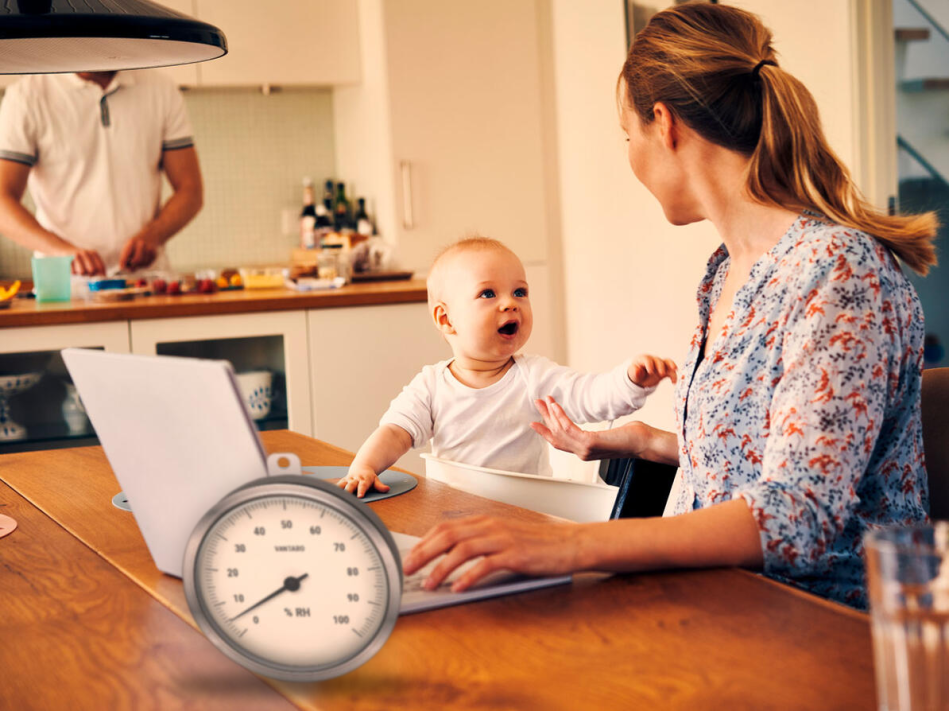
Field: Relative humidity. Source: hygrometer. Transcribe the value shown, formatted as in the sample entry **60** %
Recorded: **5** %
